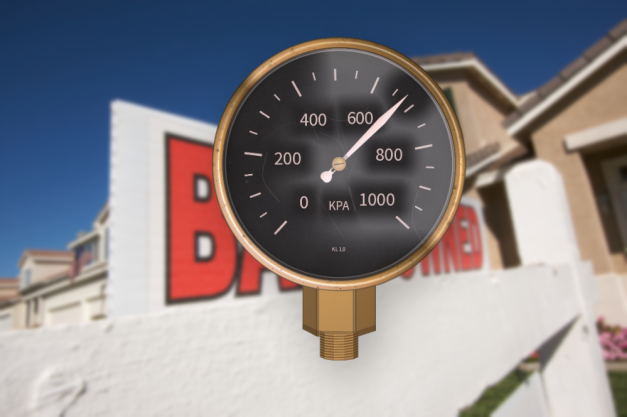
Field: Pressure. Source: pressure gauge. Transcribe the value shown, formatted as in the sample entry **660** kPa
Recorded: **675** kPa
